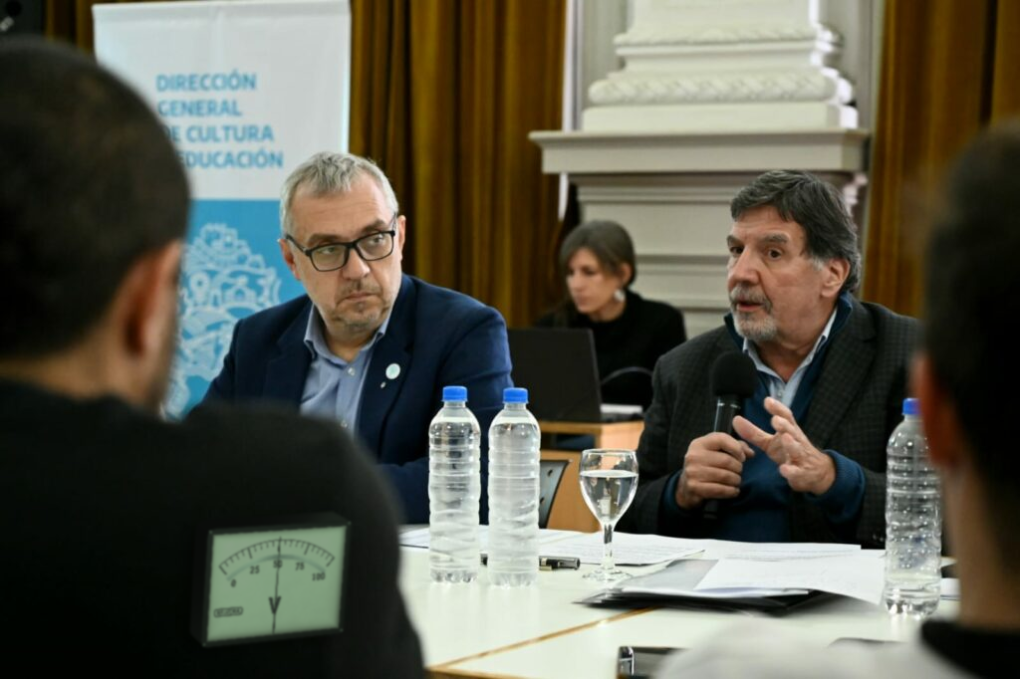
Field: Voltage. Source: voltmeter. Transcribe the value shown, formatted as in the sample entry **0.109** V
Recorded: **50** V
